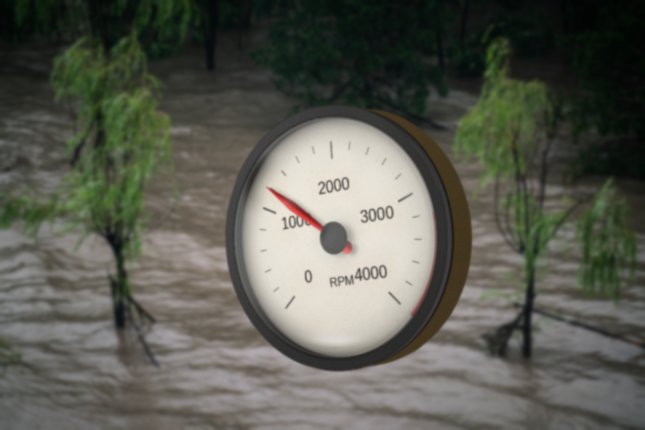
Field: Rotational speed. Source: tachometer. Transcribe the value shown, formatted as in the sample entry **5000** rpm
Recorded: **1200** rpm
